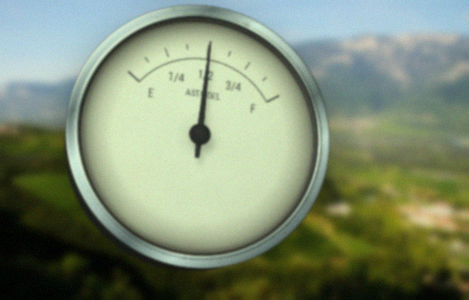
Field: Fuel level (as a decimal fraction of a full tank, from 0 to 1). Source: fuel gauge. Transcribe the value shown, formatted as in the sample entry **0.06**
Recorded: **0.5**
